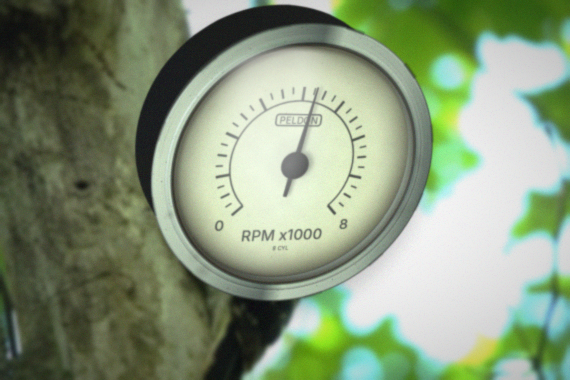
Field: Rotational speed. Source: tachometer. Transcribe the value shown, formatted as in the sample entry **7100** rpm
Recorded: **4250** rpm
